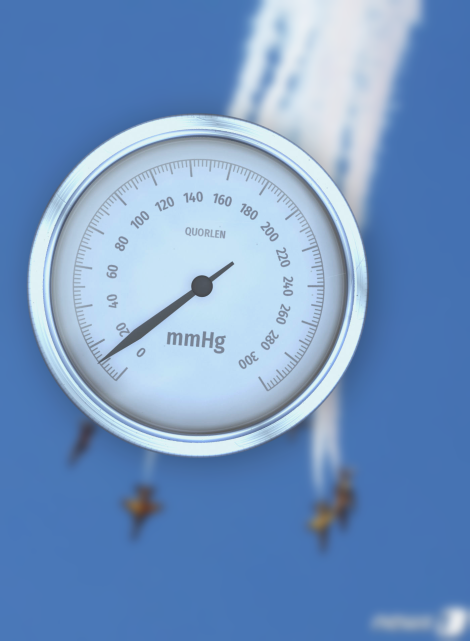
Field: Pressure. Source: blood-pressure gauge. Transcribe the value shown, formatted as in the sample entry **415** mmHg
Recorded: **12** mmHg
